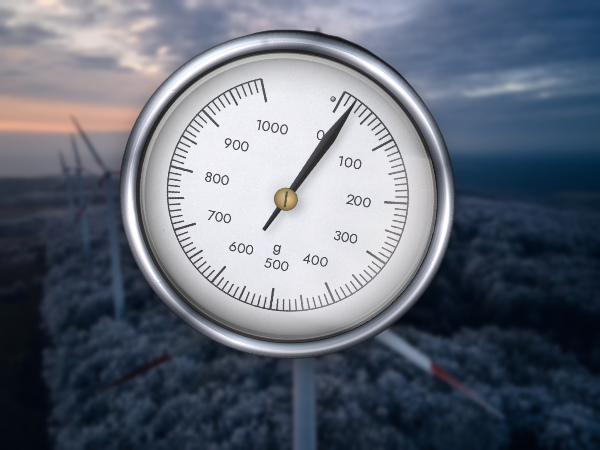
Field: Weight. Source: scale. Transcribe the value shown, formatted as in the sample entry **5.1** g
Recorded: **20** g
